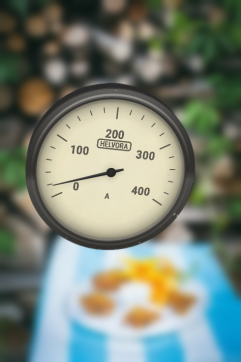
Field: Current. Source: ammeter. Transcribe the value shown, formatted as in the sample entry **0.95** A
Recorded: **20** A
